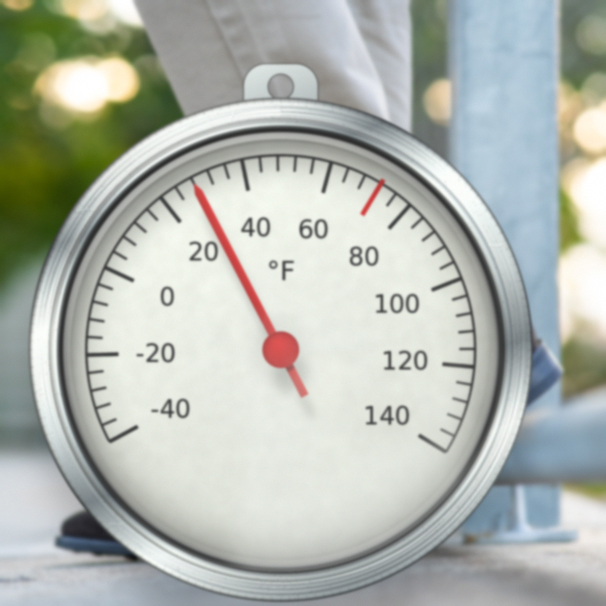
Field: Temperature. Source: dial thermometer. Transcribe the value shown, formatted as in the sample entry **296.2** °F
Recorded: **28** °F
